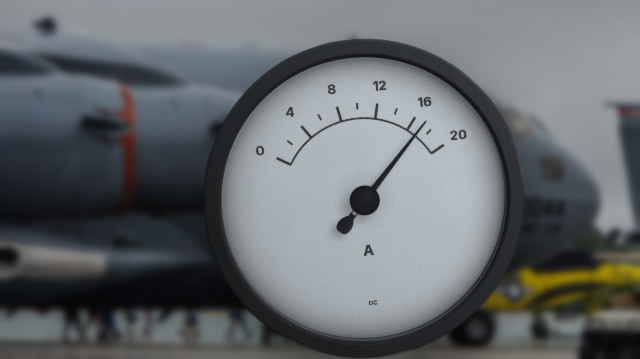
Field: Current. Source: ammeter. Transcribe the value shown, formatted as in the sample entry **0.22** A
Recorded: **17** A
